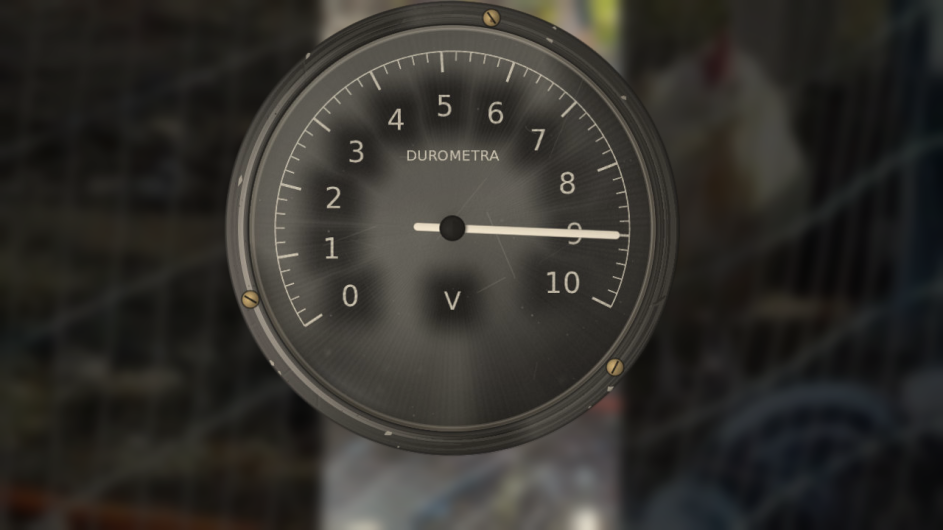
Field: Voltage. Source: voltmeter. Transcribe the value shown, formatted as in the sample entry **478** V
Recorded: **9** V
